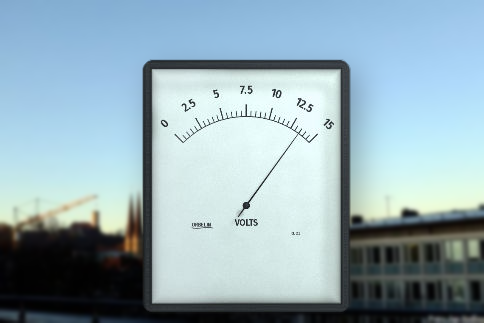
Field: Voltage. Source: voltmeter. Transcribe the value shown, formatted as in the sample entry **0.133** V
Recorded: **13.5** V
